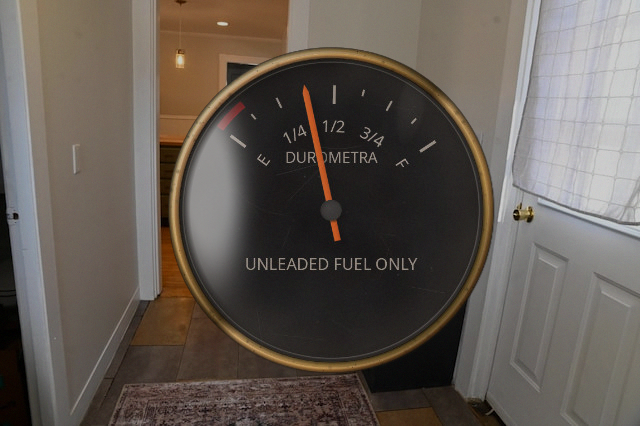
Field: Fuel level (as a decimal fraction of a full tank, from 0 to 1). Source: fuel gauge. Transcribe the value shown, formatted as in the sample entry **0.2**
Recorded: **0.375**
